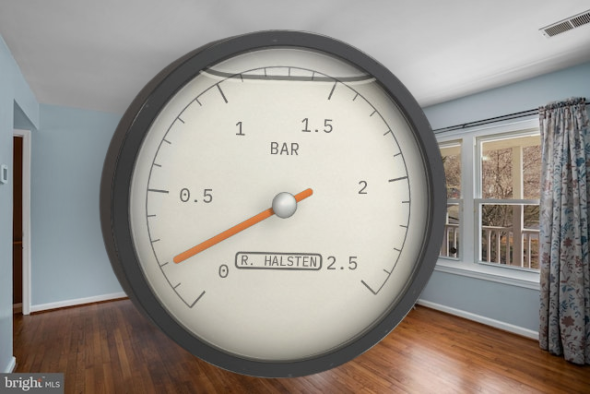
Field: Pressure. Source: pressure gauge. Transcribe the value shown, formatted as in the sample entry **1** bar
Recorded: **0.2** bar
